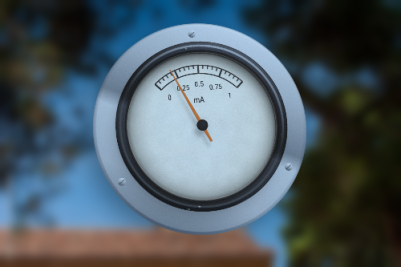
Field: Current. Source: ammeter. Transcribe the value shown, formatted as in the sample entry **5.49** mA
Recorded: **0.2** mA
